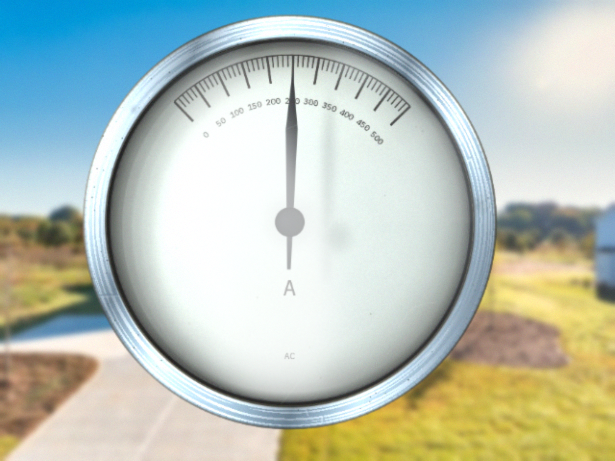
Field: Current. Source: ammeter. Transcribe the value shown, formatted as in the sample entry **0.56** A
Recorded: **250** A
